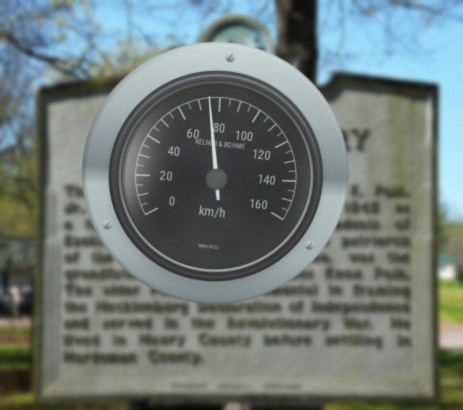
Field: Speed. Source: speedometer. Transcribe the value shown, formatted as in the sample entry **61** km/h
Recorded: **75** km/h
